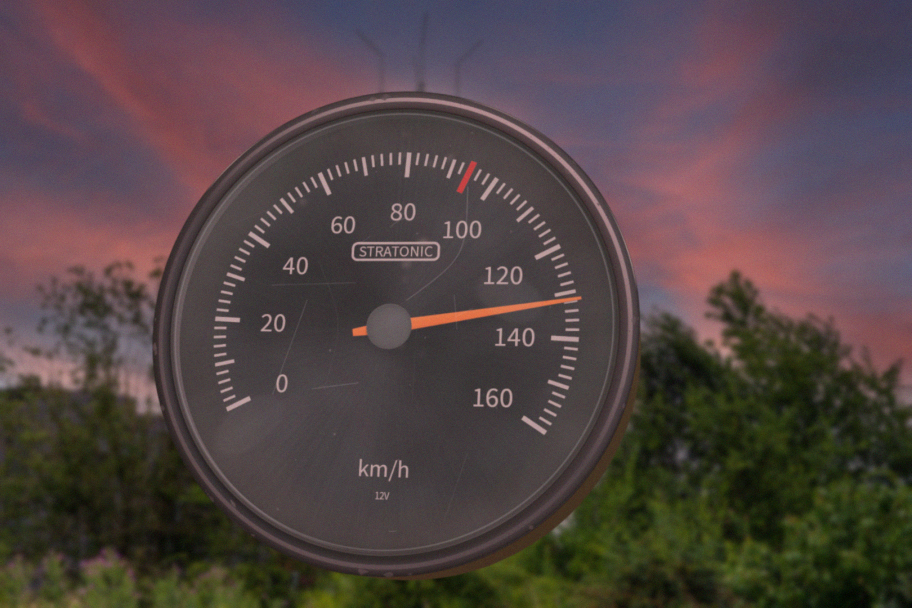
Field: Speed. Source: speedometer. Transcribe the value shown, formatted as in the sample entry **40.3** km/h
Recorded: **132** km/h
